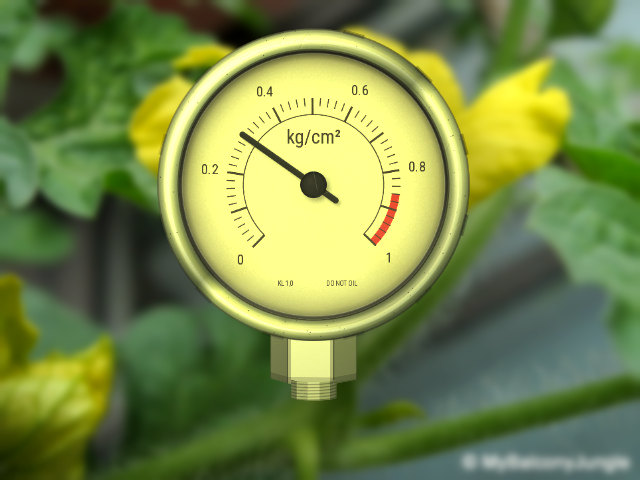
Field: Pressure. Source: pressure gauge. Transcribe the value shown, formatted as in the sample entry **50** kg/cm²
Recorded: **0.3** kg/cm²
